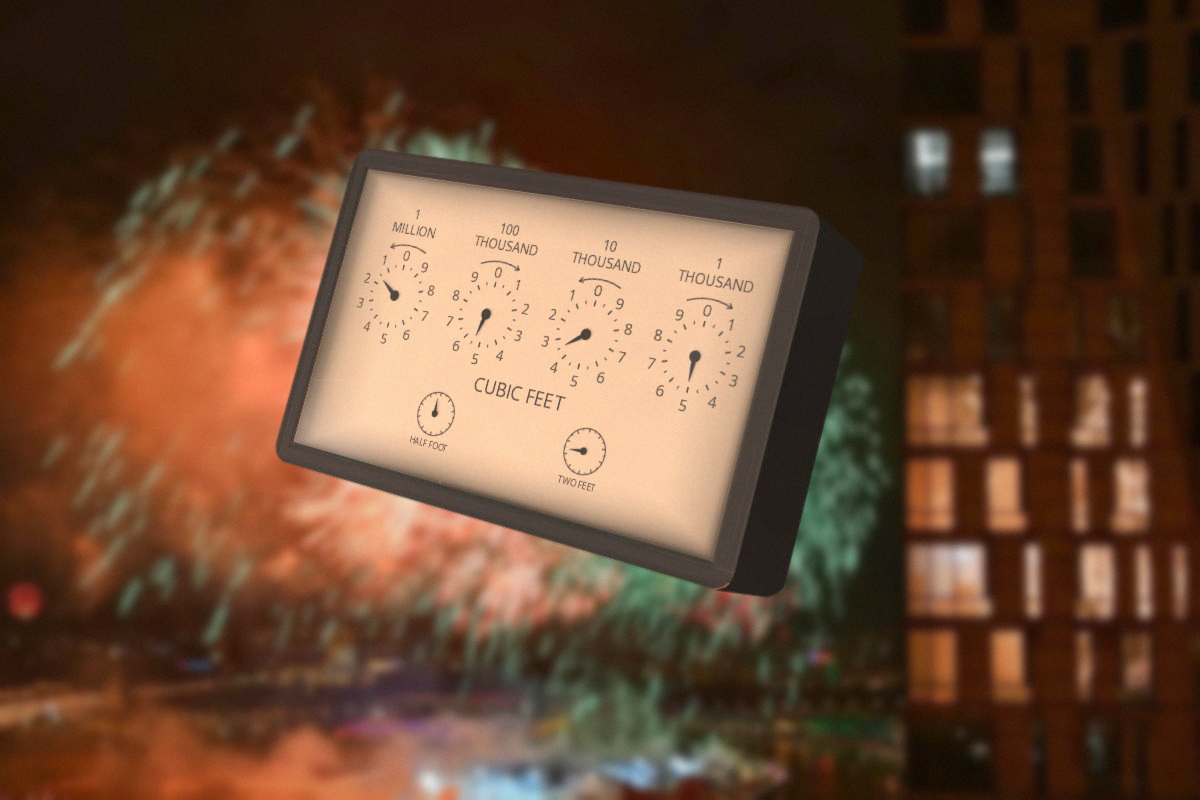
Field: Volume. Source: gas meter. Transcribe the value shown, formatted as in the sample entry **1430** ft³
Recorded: **153500** ft³
